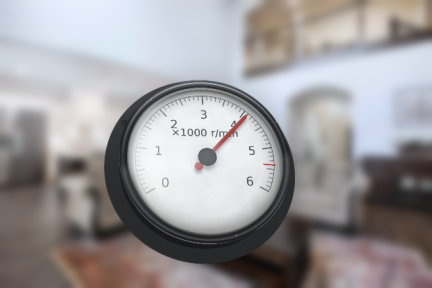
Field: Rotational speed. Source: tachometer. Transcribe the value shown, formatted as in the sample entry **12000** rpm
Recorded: **4100** rpm
